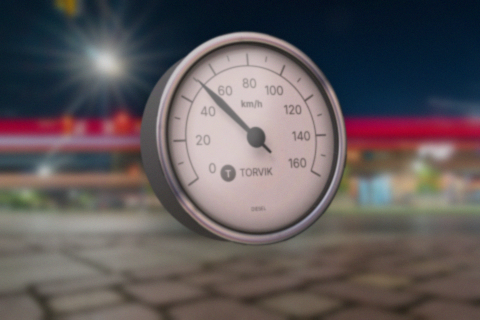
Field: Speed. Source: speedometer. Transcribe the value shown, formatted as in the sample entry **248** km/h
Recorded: **50** km/h
